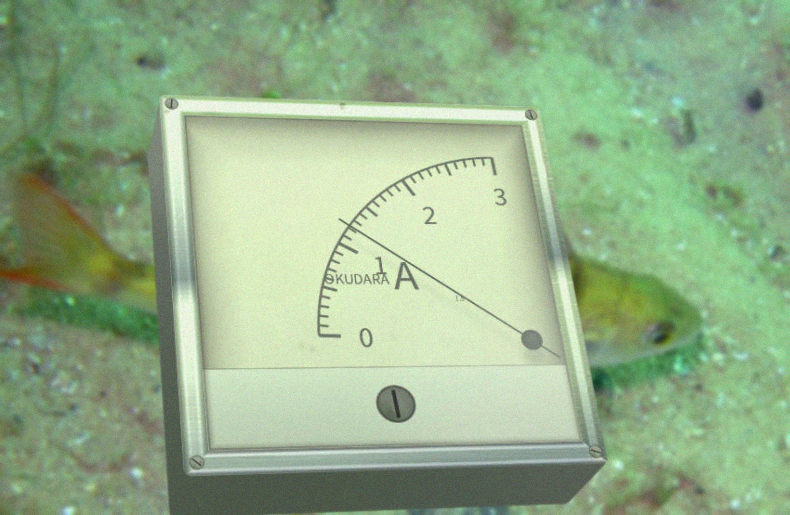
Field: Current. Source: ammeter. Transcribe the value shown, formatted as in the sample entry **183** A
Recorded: **1.2** A
